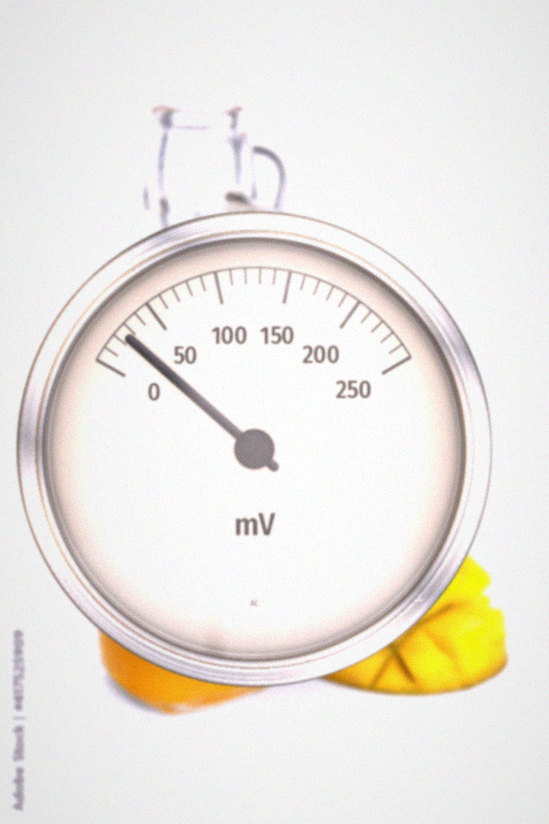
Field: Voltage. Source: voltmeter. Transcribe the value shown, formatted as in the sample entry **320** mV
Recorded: **25** mV
